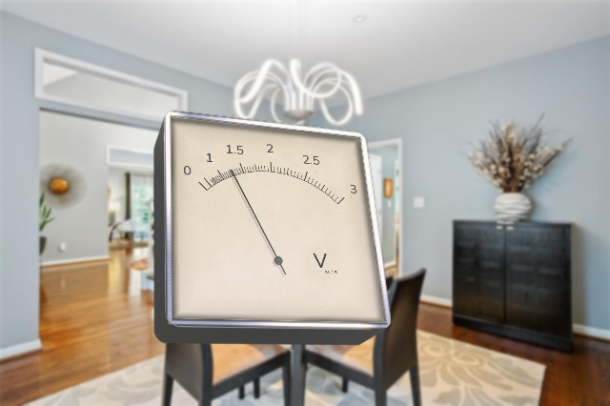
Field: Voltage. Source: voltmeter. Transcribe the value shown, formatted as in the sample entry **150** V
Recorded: **1.25** V
